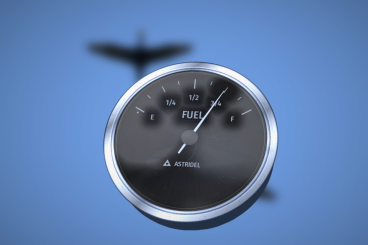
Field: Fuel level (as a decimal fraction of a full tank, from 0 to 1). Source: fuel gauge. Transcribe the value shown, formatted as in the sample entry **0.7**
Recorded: **0.75**
